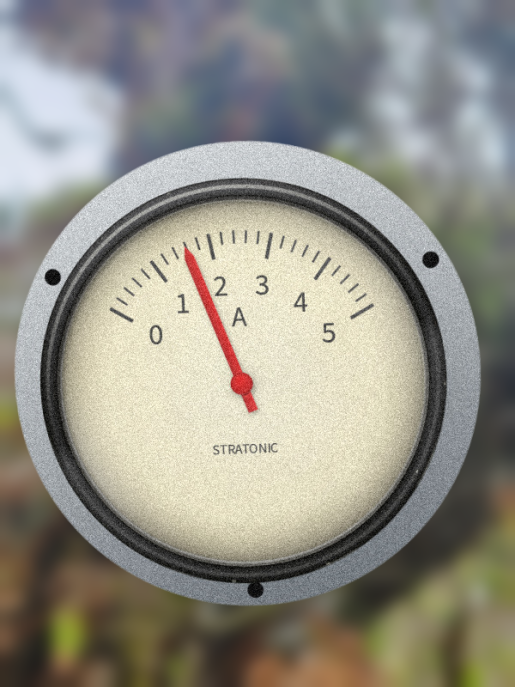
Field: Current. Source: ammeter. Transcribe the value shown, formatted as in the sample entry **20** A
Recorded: **1.6** A
